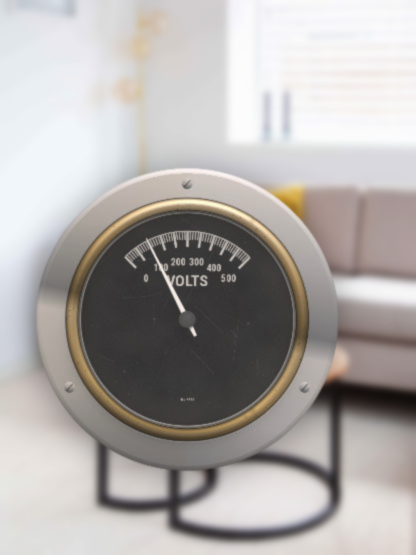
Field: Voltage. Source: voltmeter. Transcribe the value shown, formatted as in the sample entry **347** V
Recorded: **100** V
